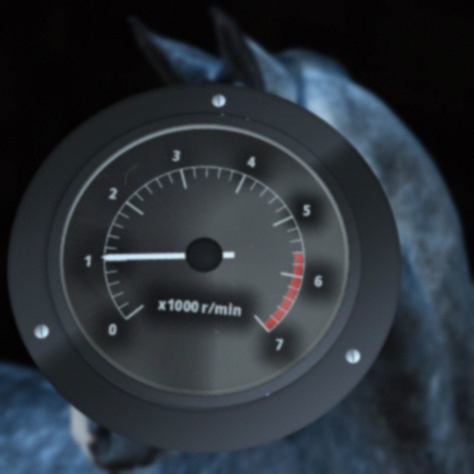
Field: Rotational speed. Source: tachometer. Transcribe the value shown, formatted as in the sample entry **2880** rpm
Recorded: **1000** rpm
